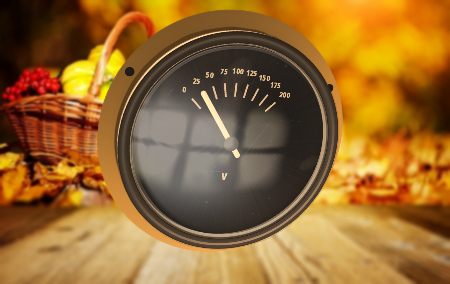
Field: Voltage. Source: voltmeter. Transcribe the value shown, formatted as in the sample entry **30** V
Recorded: **25** V
